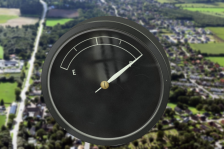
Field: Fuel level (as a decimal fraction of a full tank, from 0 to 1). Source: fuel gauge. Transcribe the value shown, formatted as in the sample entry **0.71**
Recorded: **1**
